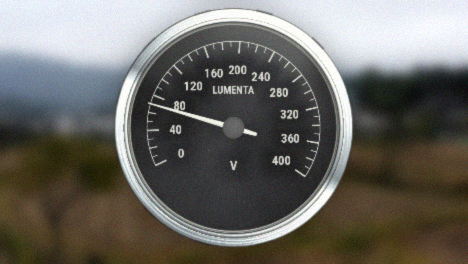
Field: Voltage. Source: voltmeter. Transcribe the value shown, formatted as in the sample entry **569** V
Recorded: **70** V
